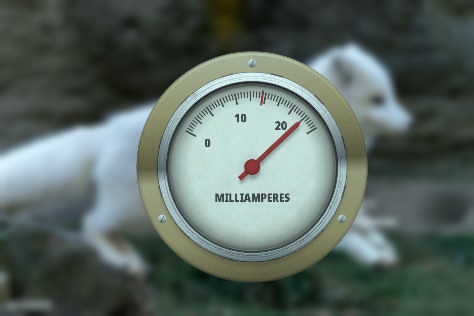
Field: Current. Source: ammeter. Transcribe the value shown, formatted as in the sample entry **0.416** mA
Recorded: **22.5** mA
